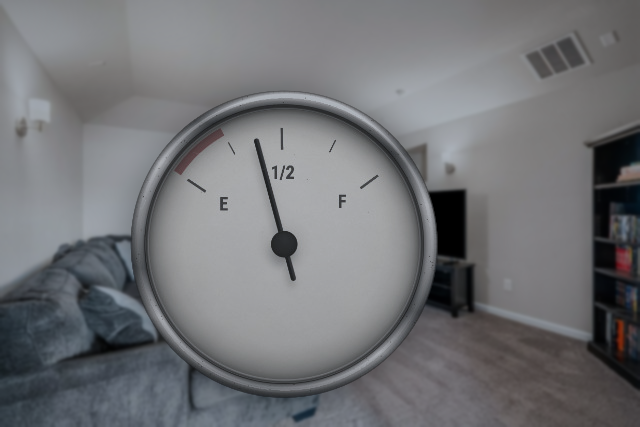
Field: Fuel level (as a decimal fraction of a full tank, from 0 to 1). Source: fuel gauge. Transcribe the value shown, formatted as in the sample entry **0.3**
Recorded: **0.375**
